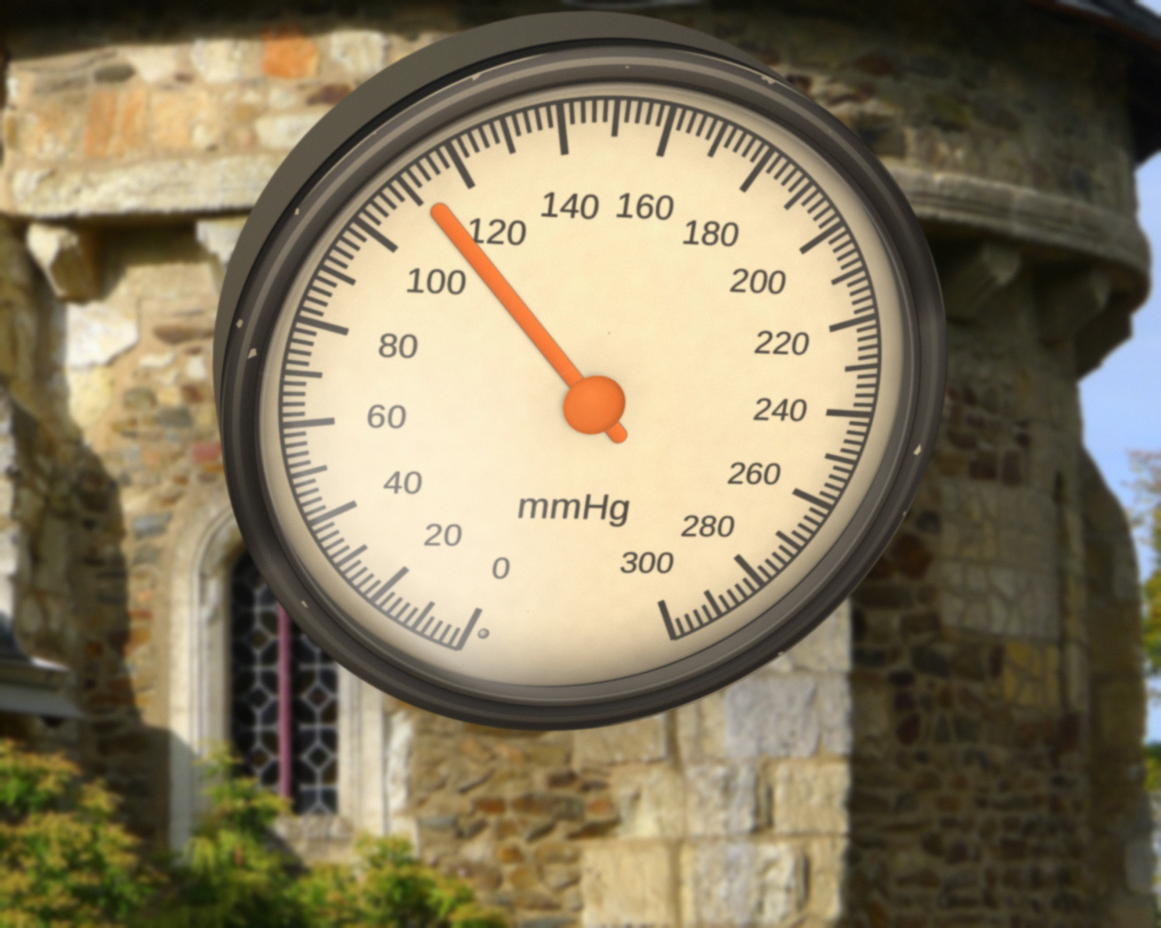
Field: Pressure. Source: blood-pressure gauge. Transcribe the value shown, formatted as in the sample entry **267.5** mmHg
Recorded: **112** mmHg
